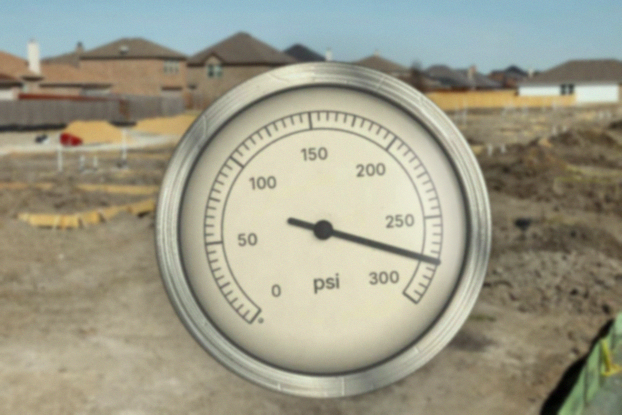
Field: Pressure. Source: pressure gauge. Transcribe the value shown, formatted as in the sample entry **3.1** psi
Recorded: **275** psi
